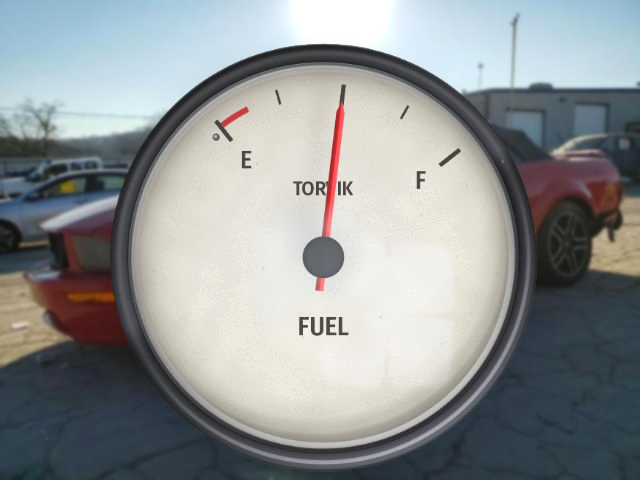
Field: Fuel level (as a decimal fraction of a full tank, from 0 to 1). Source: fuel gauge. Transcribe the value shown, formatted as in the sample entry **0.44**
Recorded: **0.5**
